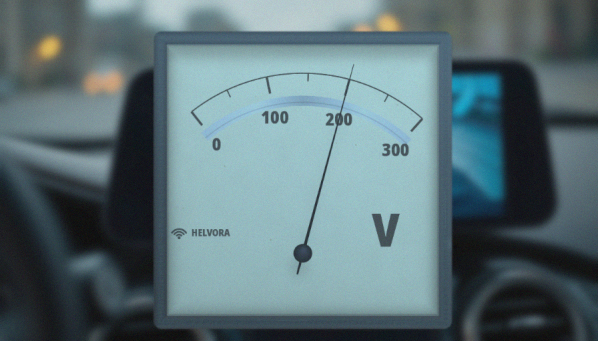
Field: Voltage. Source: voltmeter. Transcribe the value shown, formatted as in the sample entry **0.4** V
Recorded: **200** V
